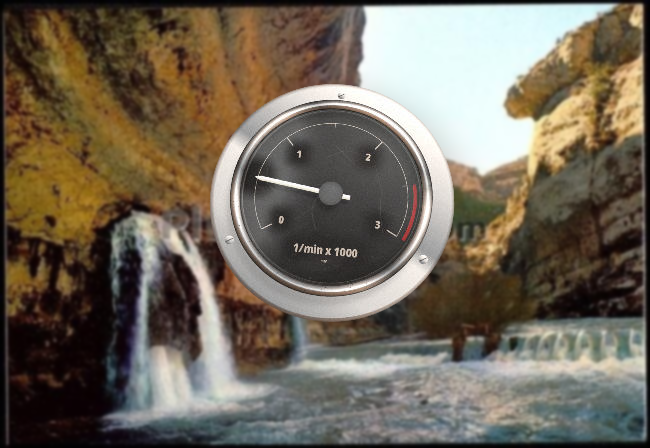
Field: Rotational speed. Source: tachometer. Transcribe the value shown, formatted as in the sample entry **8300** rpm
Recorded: **500** rpm
